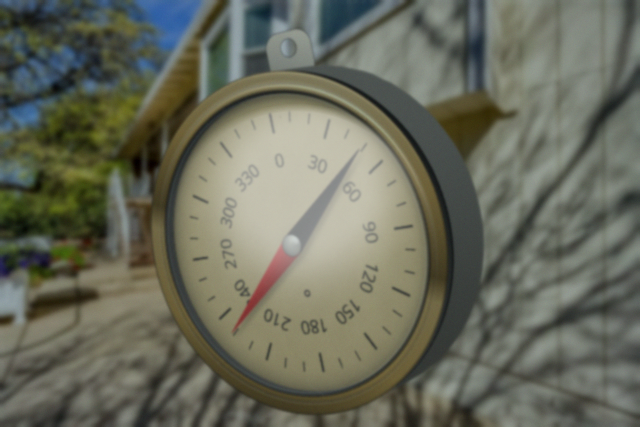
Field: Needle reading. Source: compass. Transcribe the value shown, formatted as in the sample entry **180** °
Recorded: **230** °
